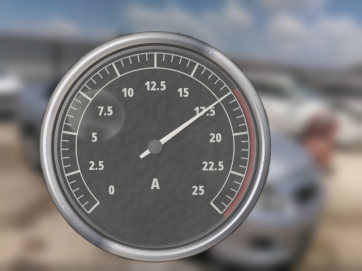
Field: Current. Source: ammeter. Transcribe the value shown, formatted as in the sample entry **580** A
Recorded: **17.5** A
